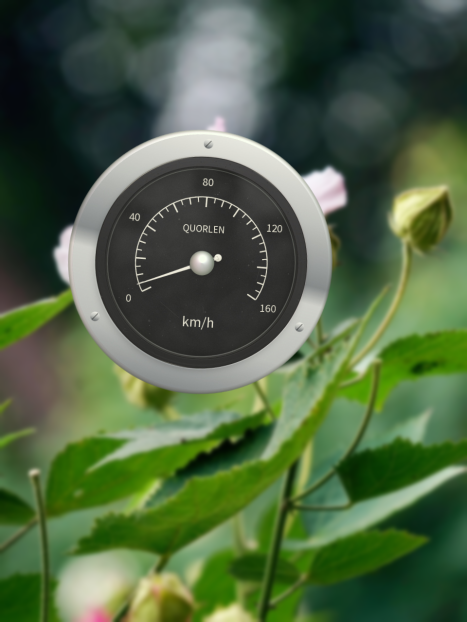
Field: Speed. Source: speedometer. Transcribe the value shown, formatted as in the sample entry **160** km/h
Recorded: **5** km/h
